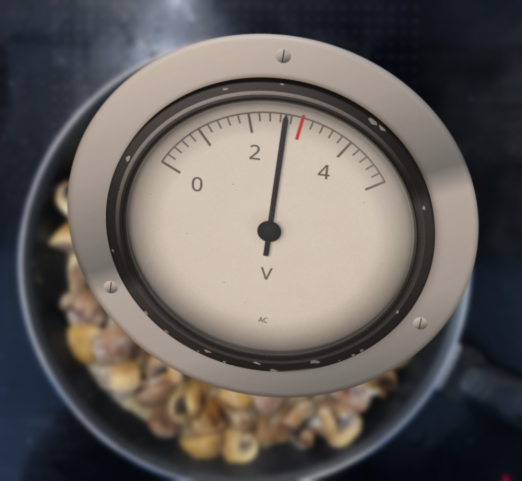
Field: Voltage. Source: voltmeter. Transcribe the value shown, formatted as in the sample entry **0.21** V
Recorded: **2.7** V
